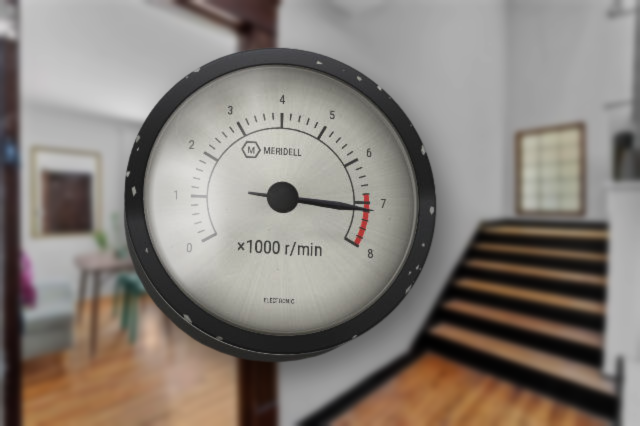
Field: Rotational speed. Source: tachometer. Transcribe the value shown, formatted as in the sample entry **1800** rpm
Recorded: **7200** rpm
